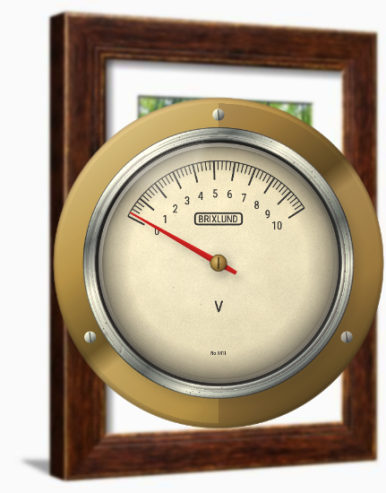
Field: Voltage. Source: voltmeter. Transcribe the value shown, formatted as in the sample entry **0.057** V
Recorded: **0.2** V
